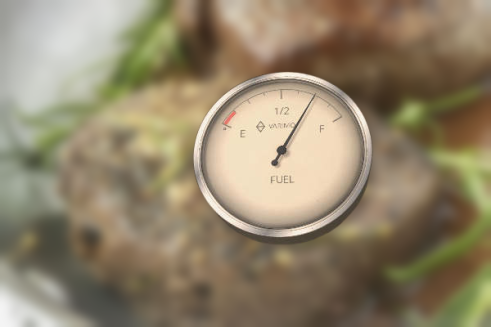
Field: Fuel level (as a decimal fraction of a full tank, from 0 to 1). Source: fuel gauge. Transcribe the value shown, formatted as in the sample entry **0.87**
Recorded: **0.75**
